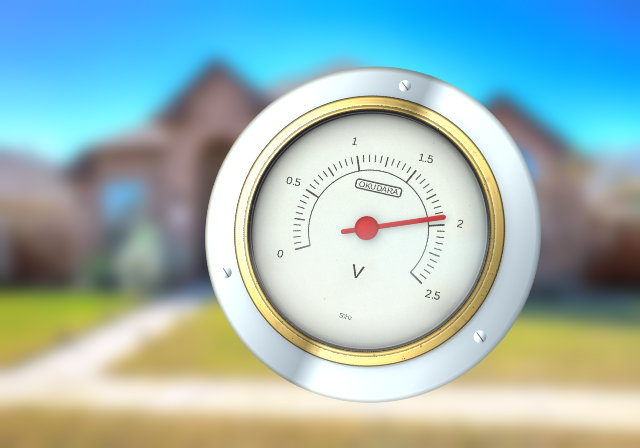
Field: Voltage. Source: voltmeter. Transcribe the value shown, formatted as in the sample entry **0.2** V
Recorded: **1.95** V
